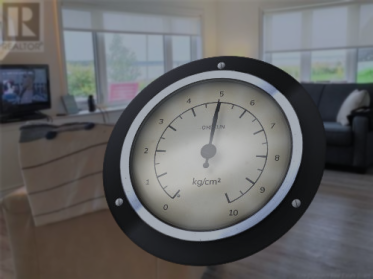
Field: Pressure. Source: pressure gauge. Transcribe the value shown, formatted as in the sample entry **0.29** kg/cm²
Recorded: **5** kg/cm²
